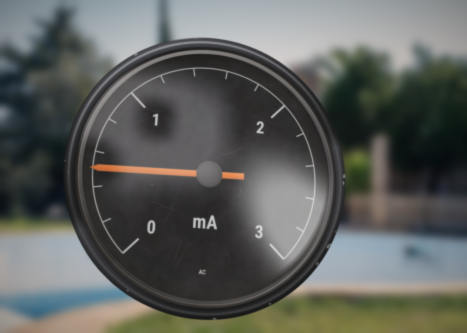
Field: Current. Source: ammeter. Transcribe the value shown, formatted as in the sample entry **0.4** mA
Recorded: **0.5** mA
